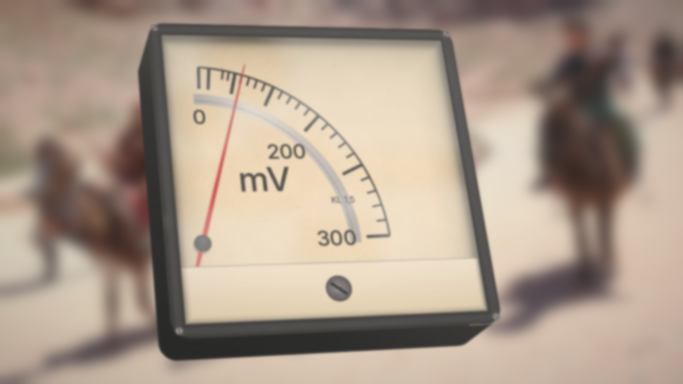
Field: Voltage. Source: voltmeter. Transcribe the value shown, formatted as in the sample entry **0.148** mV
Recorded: **110** mV
